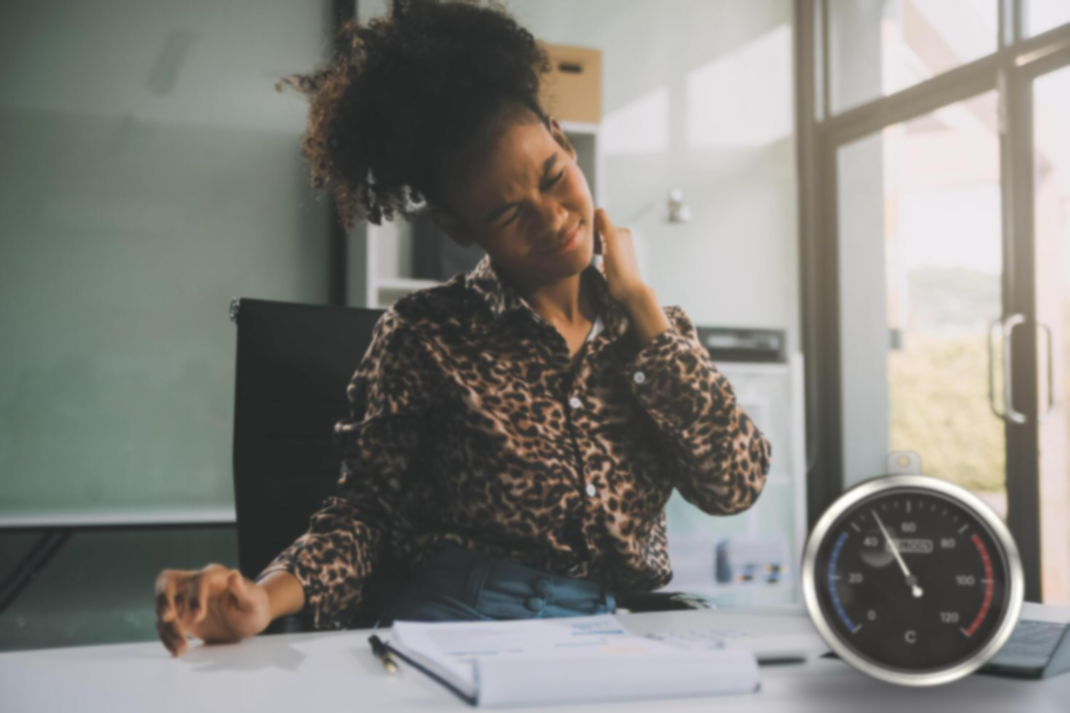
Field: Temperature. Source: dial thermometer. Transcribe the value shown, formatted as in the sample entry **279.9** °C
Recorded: **48** °C
